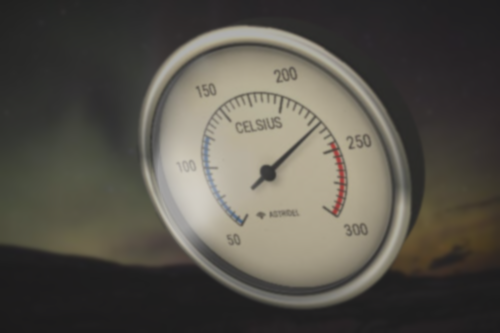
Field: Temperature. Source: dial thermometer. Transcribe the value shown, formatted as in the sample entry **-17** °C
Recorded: **230** °C
